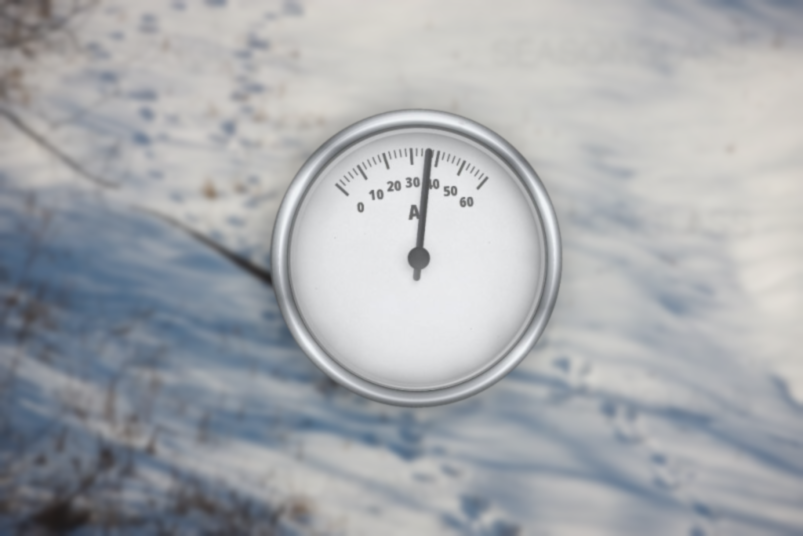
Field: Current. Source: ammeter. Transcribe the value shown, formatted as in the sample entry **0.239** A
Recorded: **36** A
